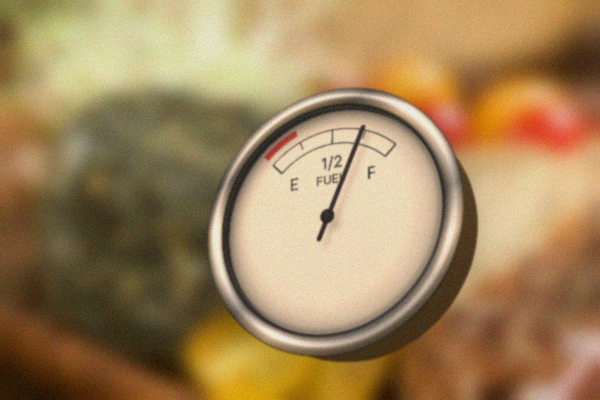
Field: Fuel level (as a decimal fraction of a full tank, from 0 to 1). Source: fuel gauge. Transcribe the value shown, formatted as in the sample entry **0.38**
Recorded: **0.75**
